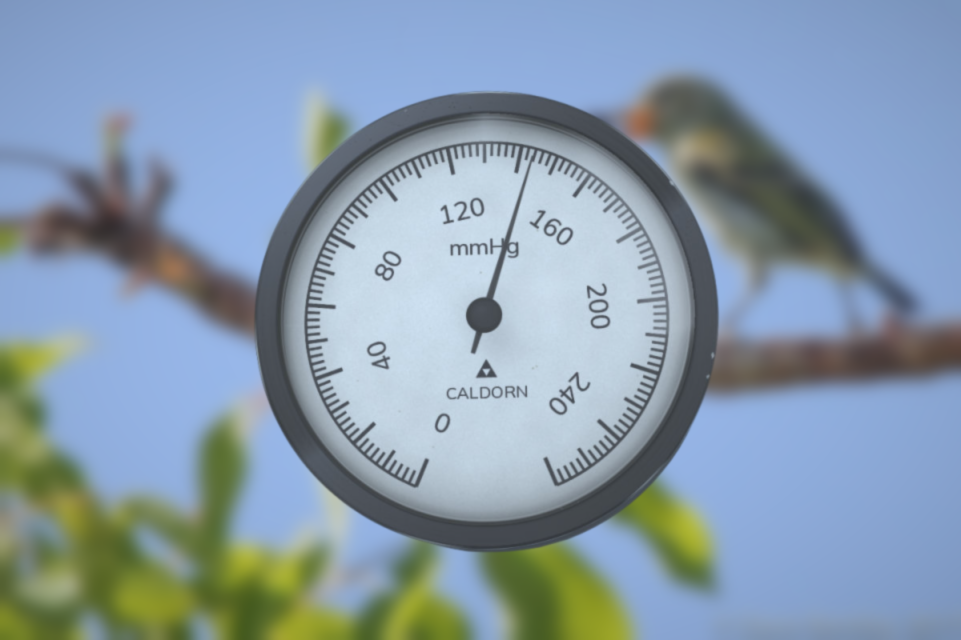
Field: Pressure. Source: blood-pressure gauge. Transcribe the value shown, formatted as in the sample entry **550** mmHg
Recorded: **144** mmHg
